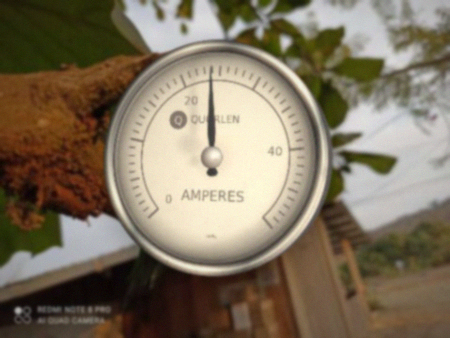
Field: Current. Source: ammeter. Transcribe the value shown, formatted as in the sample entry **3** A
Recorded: **24** A
